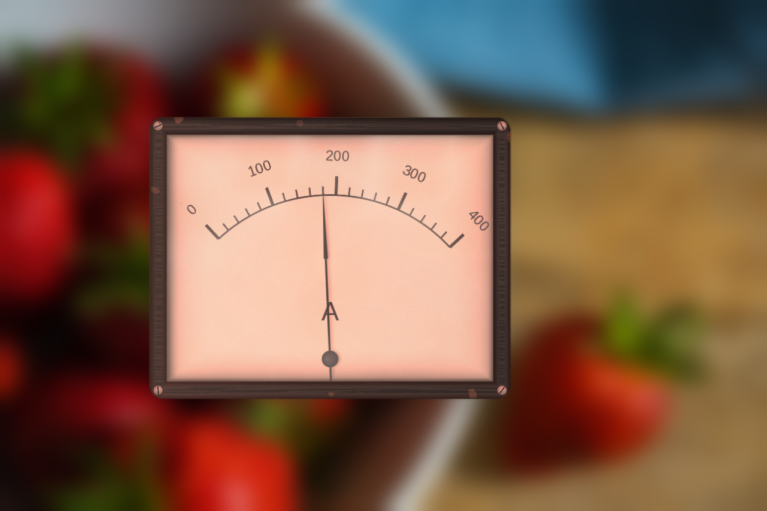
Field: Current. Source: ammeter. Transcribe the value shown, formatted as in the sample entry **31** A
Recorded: **180** A
